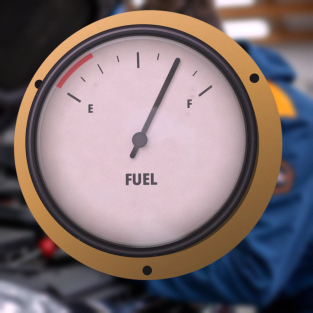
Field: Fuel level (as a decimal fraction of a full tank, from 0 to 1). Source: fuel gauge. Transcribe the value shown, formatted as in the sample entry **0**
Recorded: **0.75**
